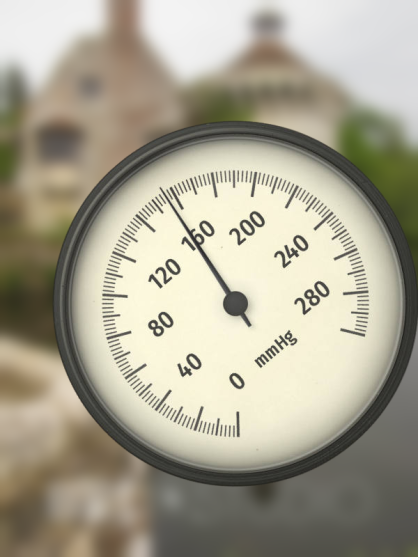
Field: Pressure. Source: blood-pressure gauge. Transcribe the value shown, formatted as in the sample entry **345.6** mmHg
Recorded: **156** mmHg
